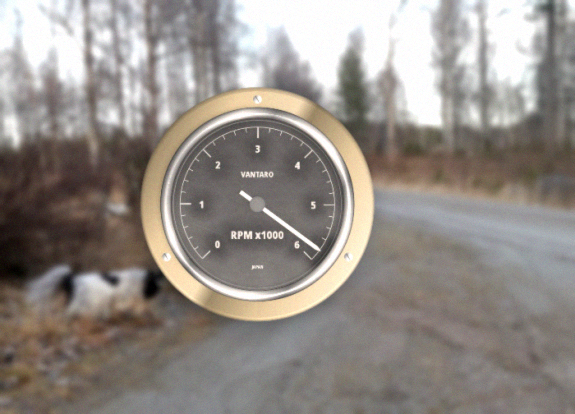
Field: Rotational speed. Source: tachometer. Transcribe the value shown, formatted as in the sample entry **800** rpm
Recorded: **5800** rpm
